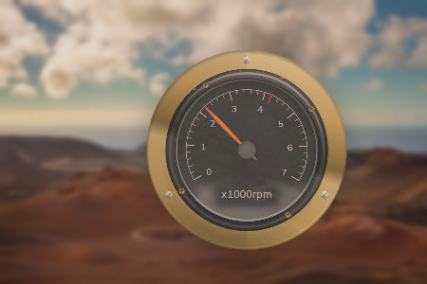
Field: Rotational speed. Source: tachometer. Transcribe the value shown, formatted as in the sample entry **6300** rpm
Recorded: **2200** rpm
